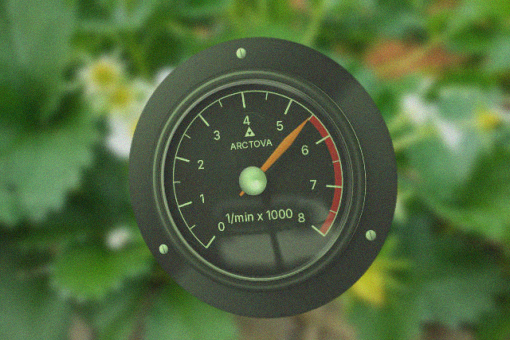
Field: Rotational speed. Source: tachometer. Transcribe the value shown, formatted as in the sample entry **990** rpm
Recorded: **5500** rpm
